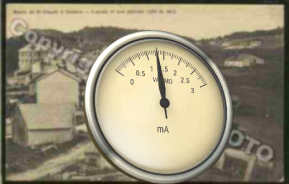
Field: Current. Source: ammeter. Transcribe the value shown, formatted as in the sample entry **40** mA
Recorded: **1.25** mA
